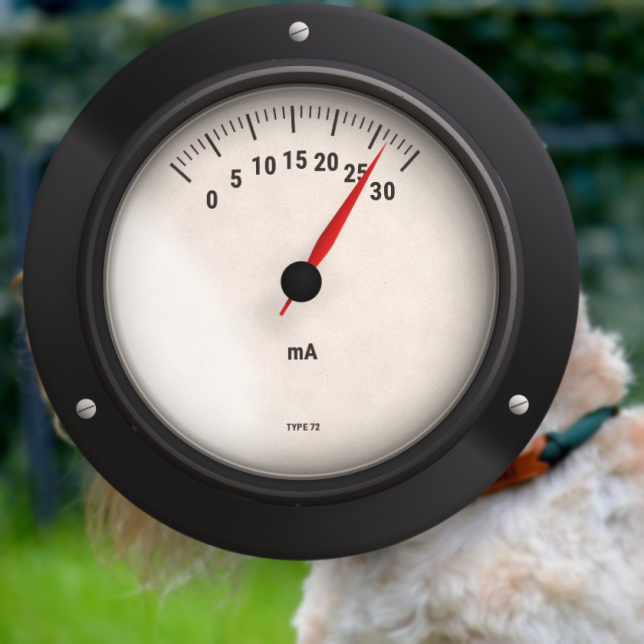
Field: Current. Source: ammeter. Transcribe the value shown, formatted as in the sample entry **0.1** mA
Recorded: **26.5** mA
